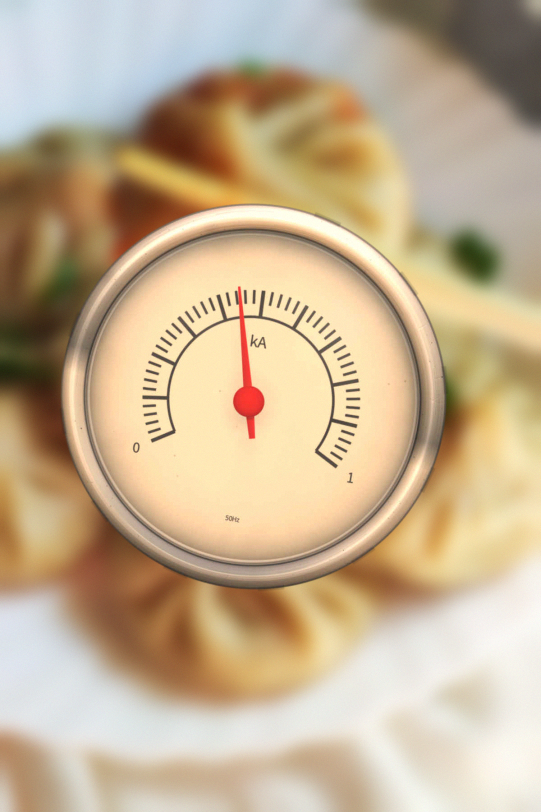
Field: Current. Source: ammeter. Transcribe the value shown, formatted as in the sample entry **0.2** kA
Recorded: **0.45** kA
